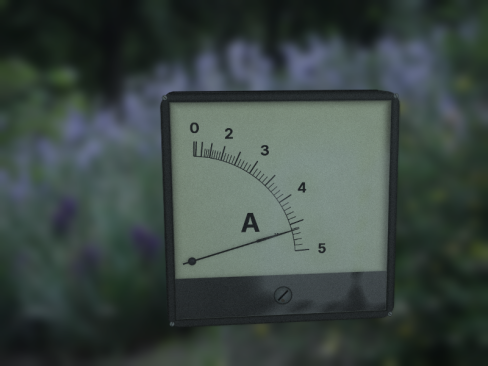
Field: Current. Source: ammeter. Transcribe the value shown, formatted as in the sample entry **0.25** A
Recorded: **4.6** A
